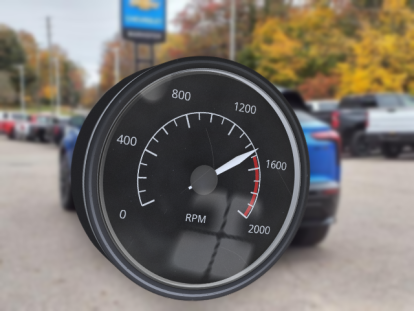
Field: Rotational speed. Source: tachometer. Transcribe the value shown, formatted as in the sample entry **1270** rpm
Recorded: **1450** rpm
